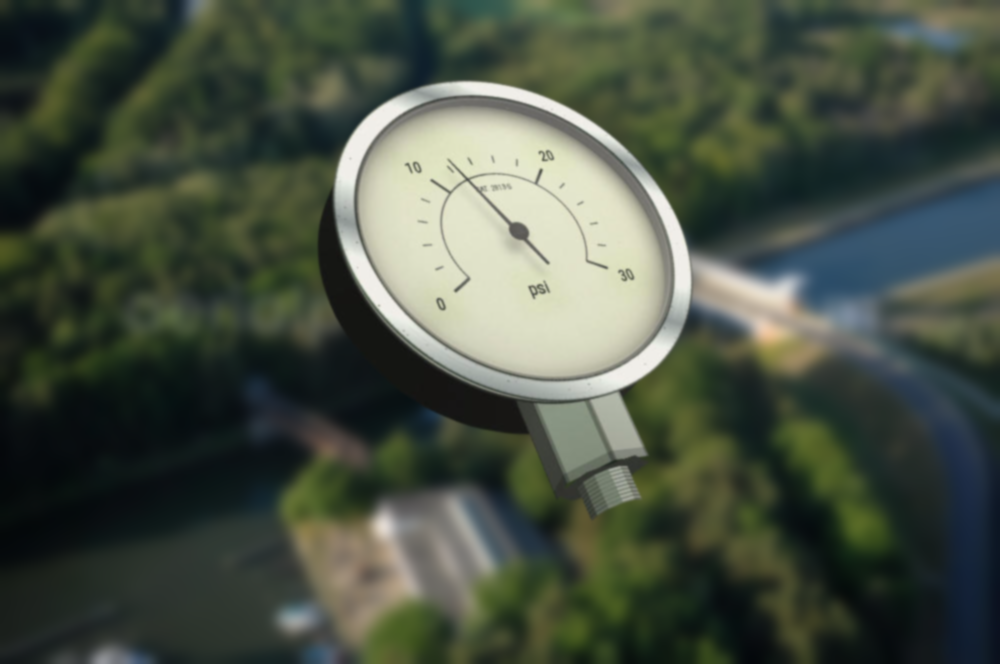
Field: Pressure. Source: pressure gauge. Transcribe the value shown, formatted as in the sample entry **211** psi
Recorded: **12** psi
